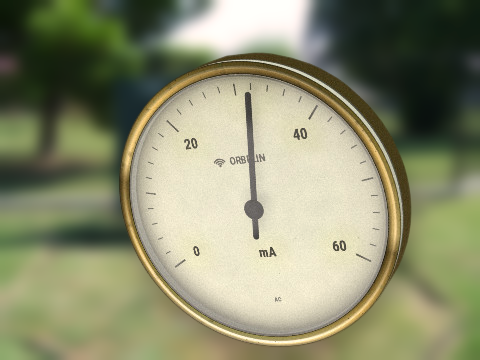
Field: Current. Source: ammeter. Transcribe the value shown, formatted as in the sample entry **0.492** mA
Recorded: **32** mA
